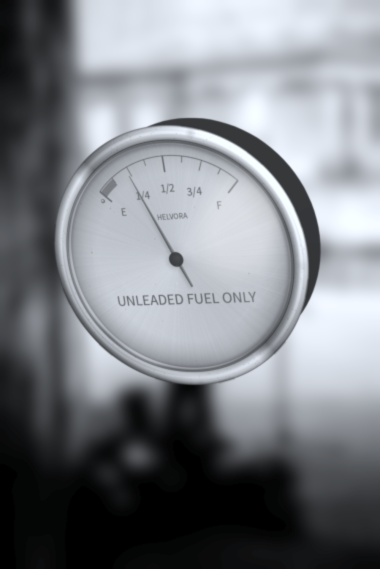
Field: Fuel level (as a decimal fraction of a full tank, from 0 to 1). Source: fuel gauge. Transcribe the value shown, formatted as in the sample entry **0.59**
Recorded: **0.25**
